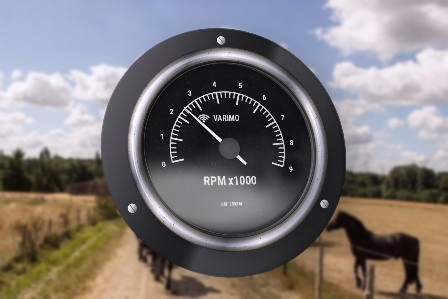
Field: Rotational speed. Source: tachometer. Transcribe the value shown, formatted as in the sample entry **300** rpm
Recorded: **2400** rpm
